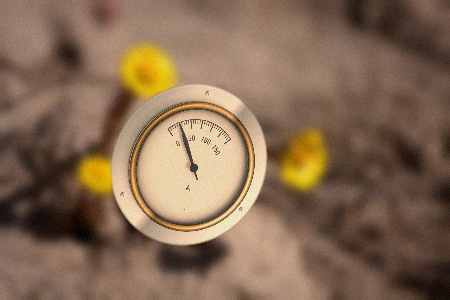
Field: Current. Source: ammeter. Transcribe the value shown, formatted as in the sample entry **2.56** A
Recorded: **25** A
